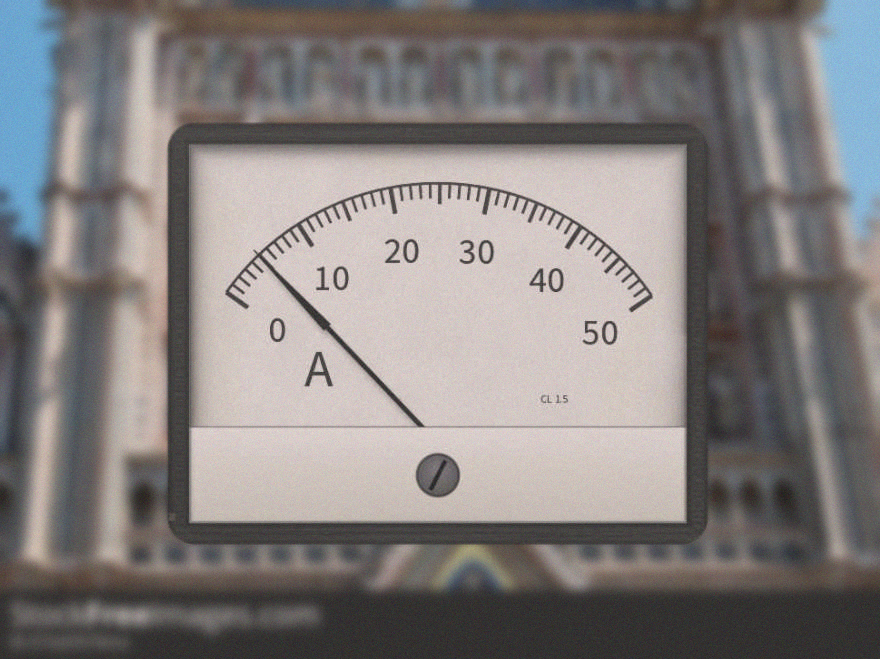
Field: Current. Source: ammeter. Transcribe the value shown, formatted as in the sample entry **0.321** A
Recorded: **5** A
